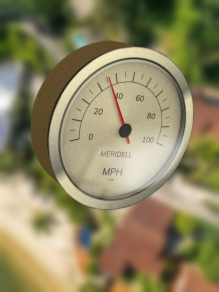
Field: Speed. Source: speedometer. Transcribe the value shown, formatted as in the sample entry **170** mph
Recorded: **35** mph
